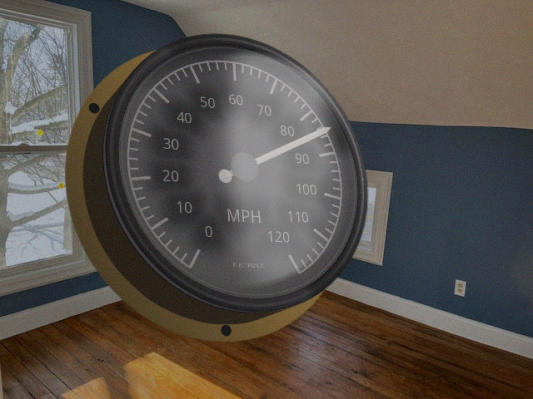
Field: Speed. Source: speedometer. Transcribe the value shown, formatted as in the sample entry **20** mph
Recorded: **85** mph
